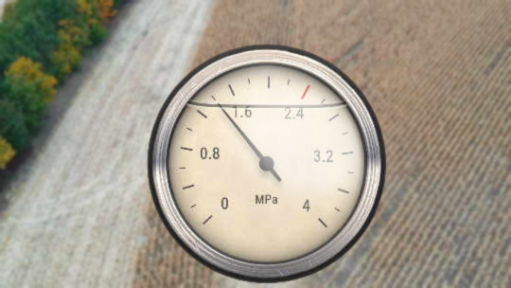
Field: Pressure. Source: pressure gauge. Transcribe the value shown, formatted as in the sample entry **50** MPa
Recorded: **1.4** MPa
